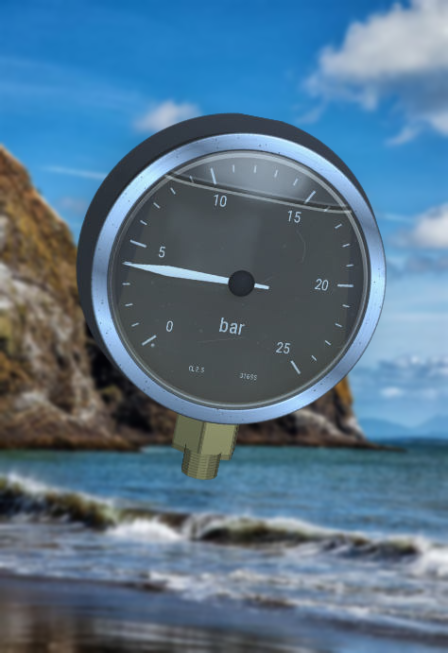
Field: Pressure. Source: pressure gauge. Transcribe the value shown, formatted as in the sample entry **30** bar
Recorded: **4** bar
